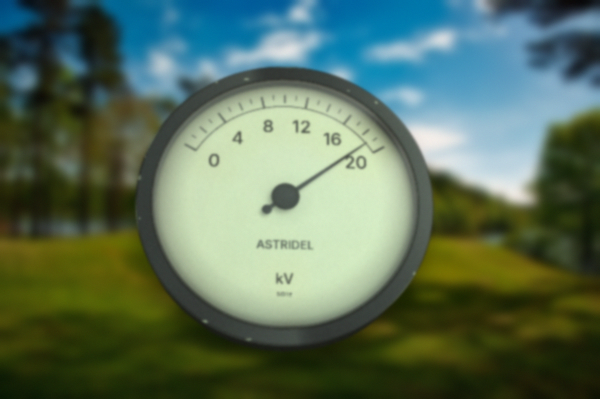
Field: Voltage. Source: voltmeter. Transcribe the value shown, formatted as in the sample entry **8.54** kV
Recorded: **19** kV
